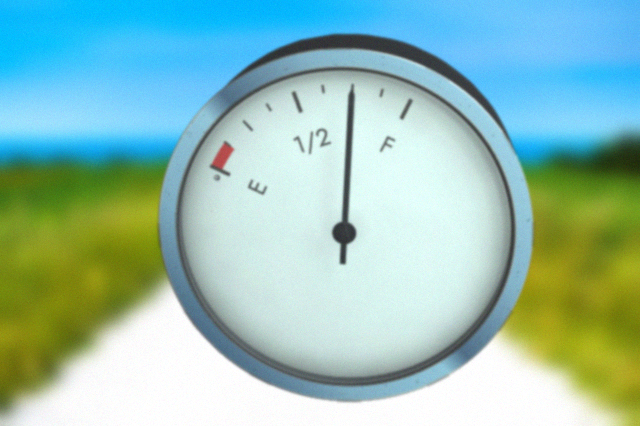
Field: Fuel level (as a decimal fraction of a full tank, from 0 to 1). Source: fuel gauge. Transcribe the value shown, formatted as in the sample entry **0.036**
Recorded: **0.75**
